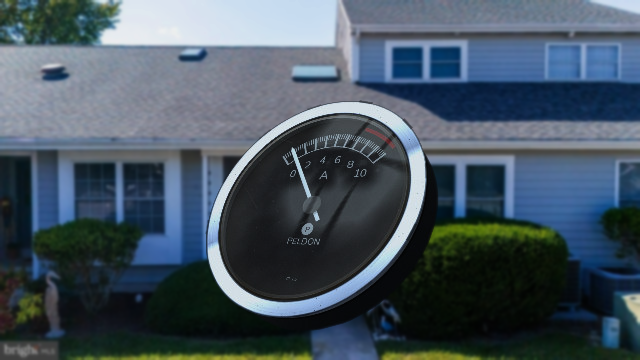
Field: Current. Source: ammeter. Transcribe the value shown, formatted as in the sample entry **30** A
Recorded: **1** A
